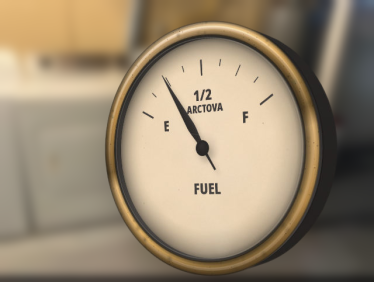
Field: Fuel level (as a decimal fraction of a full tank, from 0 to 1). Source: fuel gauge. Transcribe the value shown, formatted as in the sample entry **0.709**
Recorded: **0.25**
